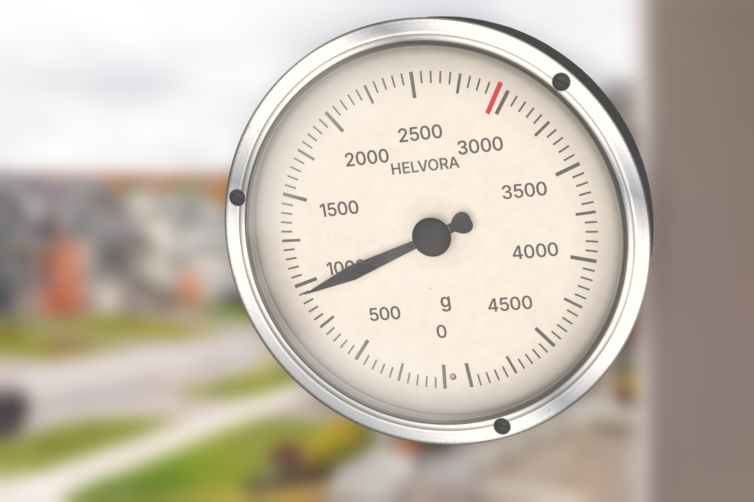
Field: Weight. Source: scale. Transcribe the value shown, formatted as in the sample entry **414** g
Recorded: **950** g
